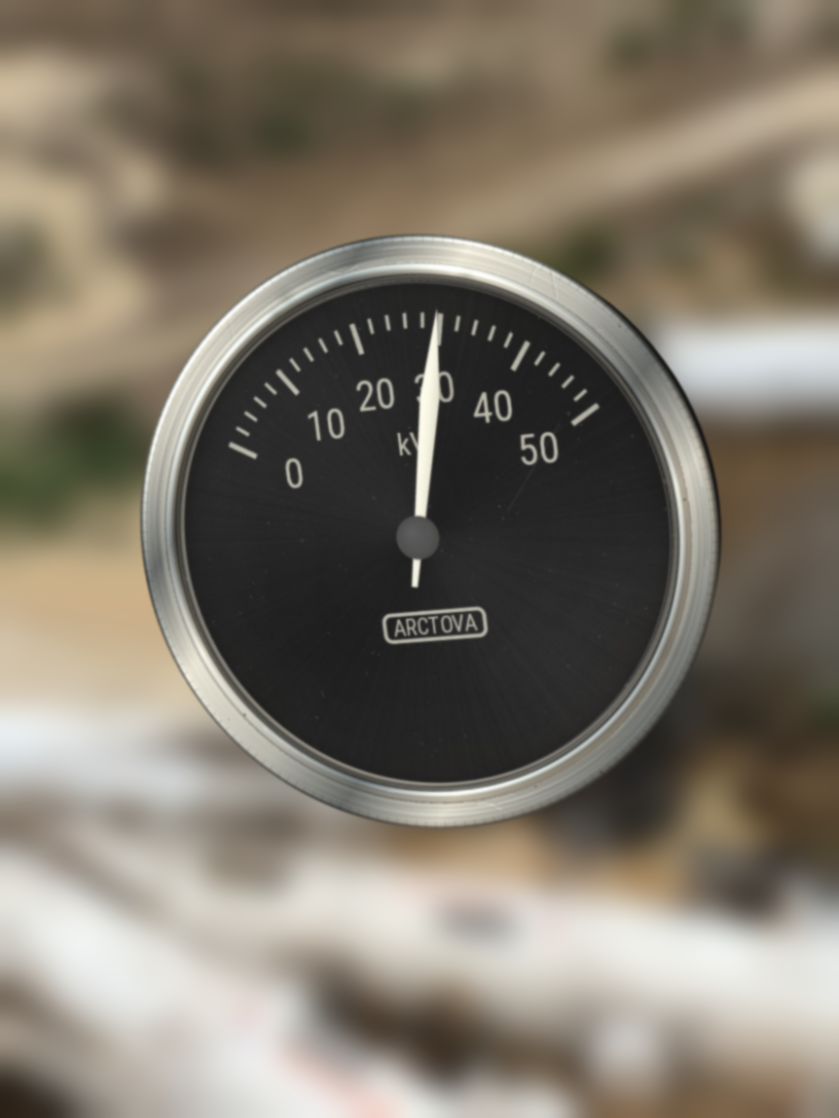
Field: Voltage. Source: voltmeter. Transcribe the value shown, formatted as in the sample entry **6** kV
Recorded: **30** kV
